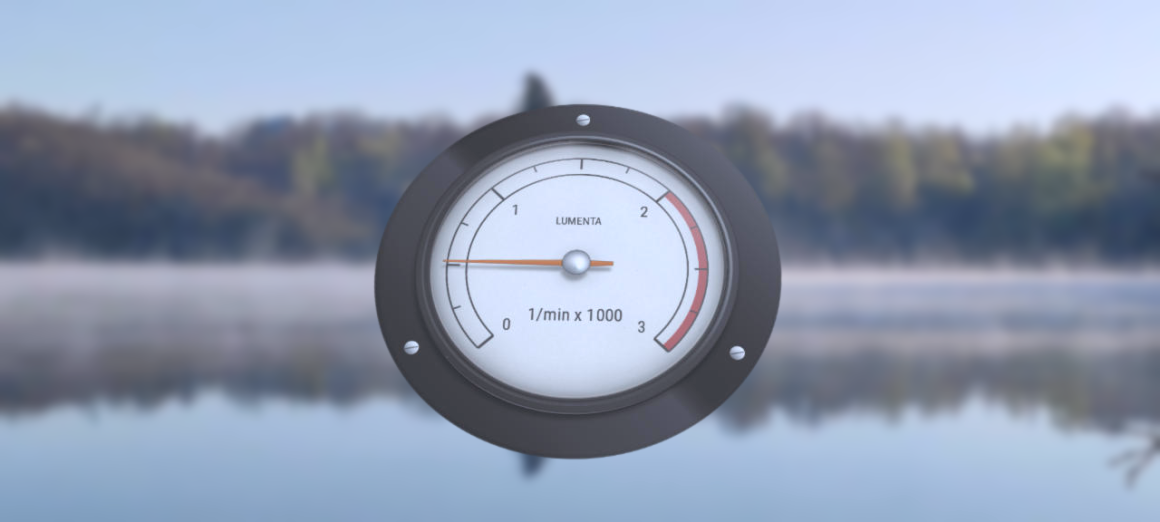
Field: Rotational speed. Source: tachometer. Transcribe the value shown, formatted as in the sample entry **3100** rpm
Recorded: **500** rpm
